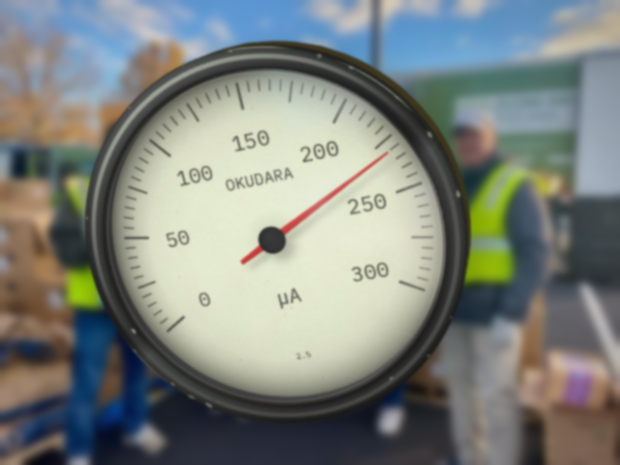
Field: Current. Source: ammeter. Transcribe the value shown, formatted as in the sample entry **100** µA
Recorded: **230** µA
